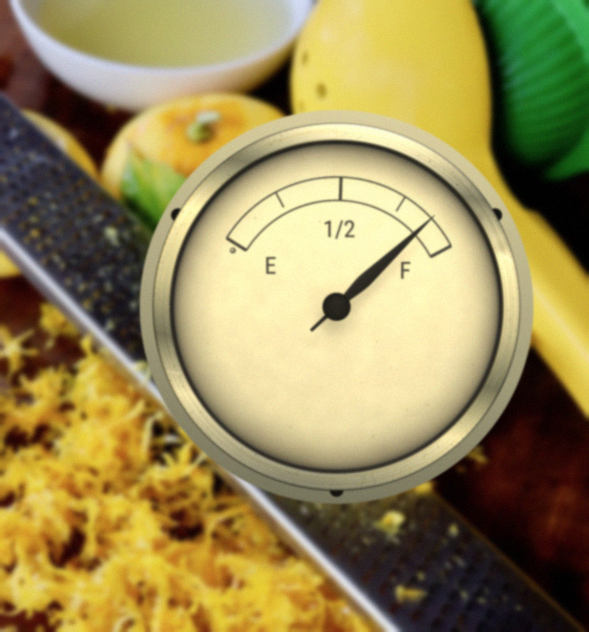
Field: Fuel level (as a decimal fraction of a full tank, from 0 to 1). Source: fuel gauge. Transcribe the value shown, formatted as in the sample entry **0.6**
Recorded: **0.875**
